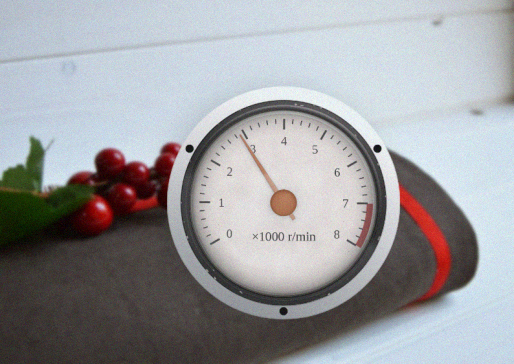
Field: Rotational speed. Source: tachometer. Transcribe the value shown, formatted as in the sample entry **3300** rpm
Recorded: **2900** rpm
